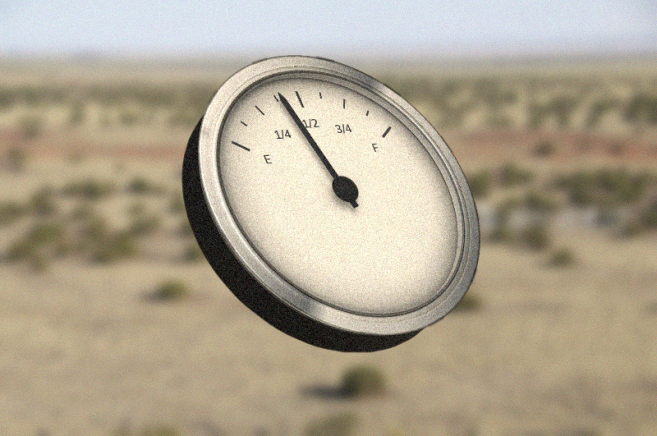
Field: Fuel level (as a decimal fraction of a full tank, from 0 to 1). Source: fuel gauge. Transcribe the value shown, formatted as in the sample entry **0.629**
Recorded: **0.375**
